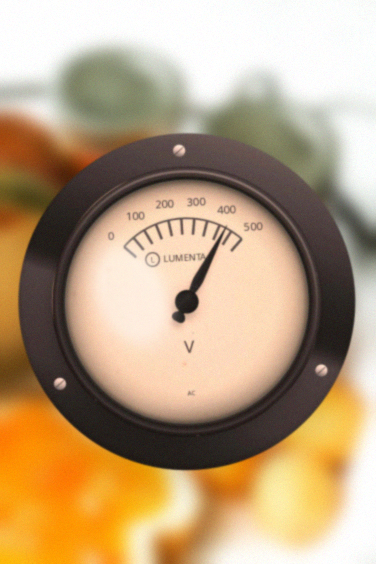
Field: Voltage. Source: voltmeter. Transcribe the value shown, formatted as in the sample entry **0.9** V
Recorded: **425** V
